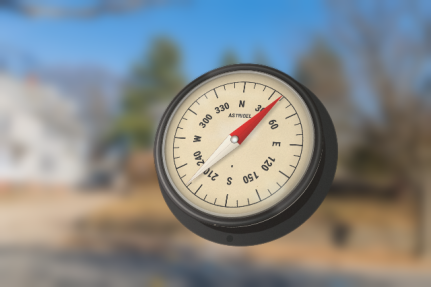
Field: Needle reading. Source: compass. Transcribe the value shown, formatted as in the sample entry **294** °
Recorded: **40** °
